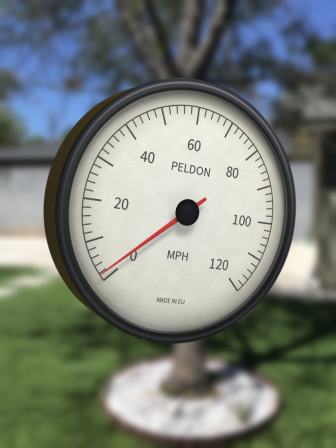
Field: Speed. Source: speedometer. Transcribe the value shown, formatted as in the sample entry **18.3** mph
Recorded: **2** mph
